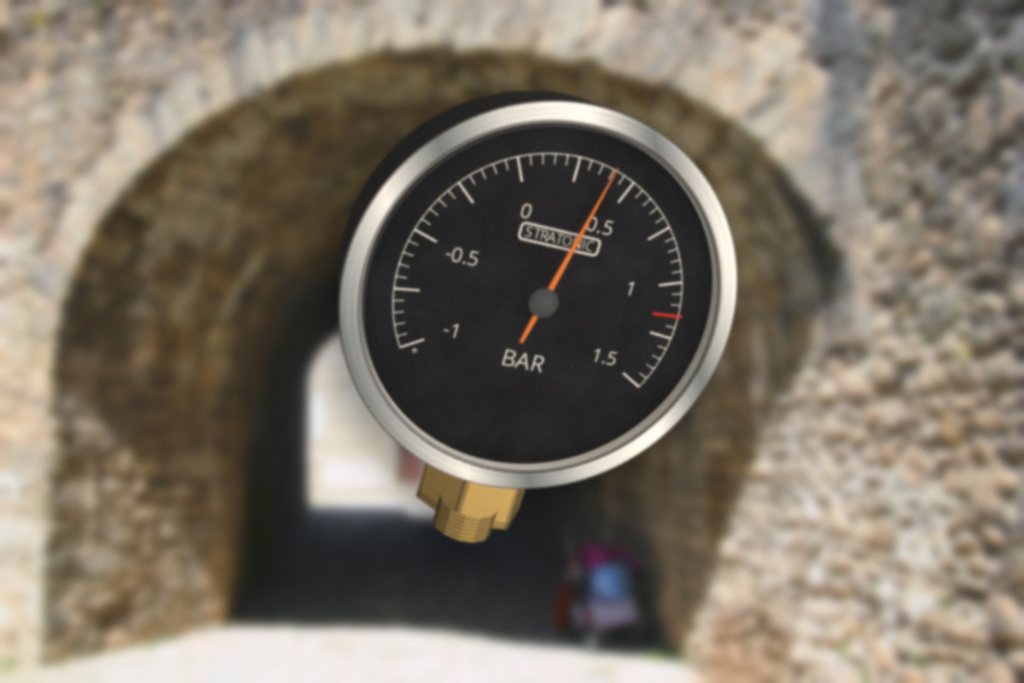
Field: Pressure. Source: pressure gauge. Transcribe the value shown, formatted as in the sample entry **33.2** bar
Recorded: **0.4** bar
